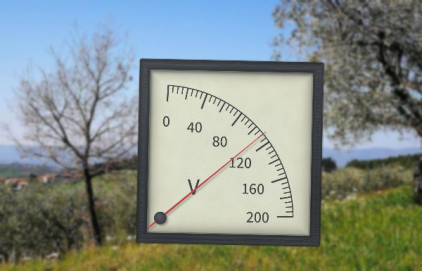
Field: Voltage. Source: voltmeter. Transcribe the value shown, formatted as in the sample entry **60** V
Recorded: **110** V
